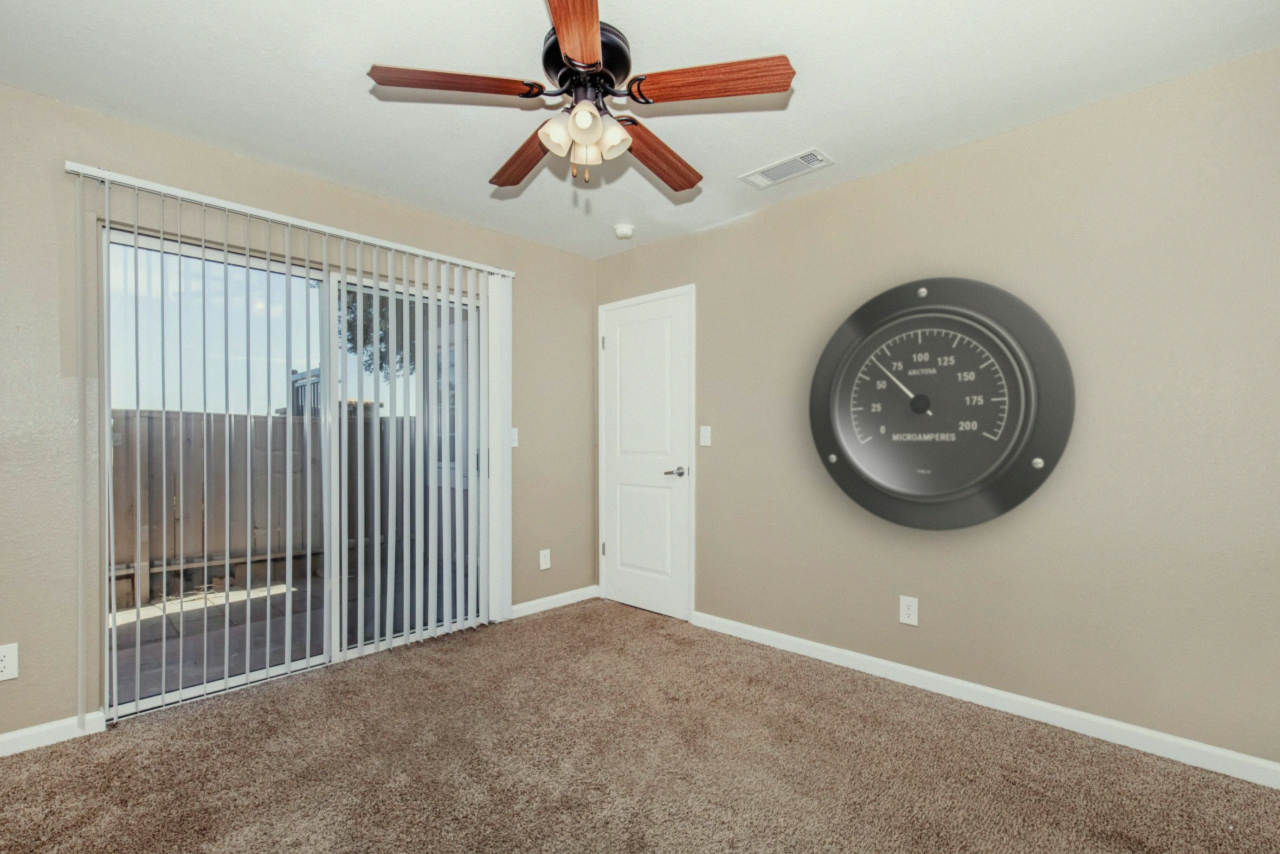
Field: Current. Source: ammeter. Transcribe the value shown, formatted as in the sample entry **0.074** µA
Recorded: **65** µA
